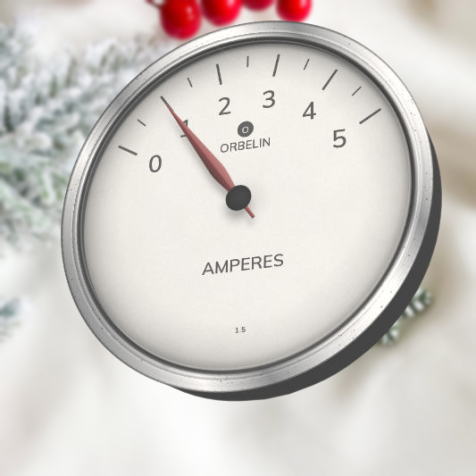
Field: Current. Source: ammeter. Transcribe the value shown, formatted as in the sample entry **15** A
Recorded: **1** A
